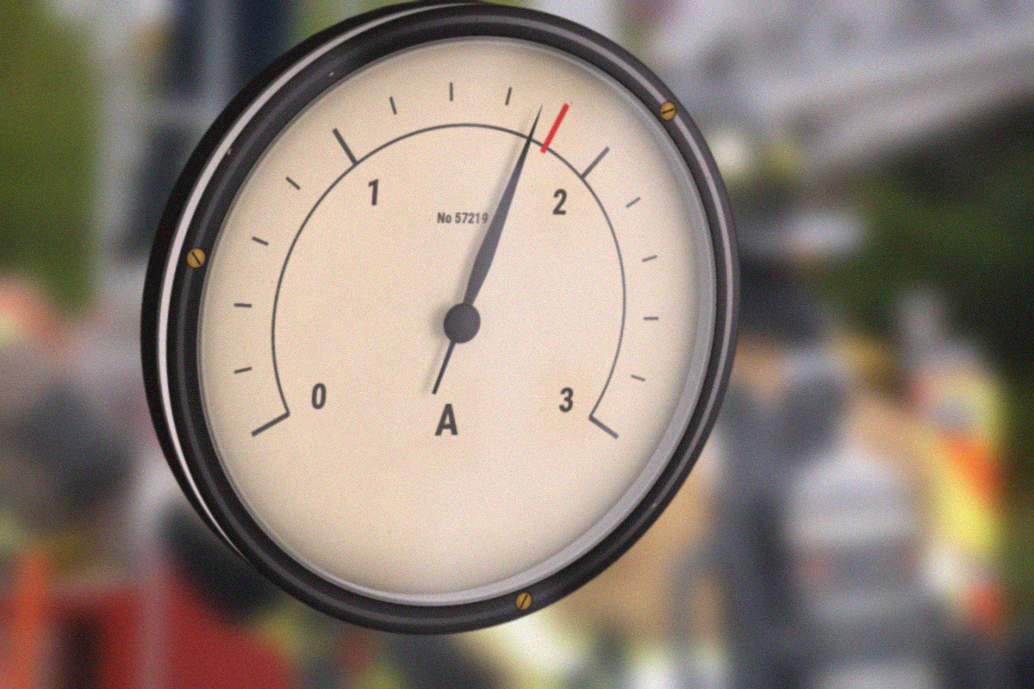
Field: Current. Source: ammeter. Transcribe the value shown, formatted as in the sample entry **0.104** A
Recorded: **1.7** A
